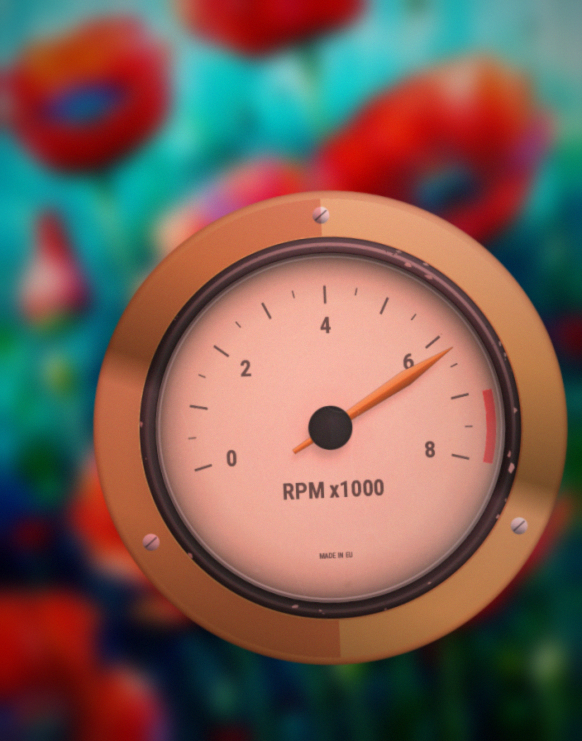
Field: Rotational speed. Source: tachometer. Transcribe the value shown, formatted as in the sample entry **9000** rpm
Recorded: **6250** rpm
